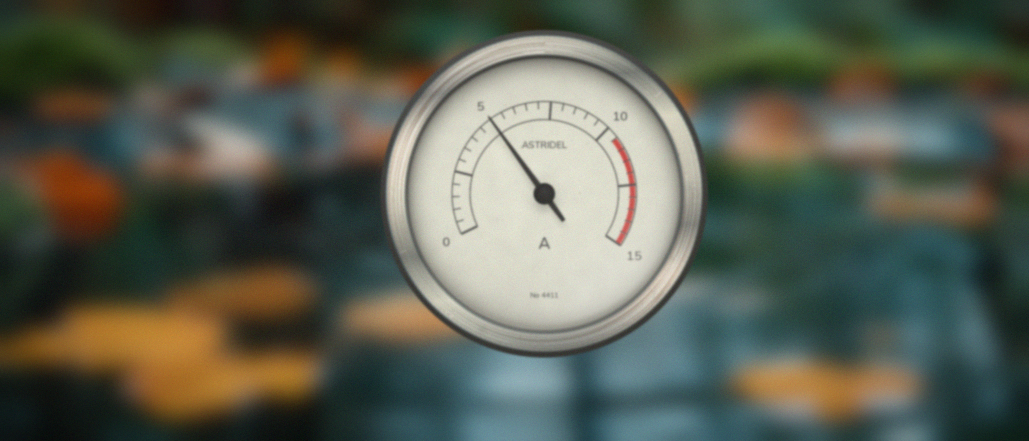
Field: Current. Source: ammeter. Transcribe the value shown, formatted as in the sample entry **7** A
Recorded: **5** A
